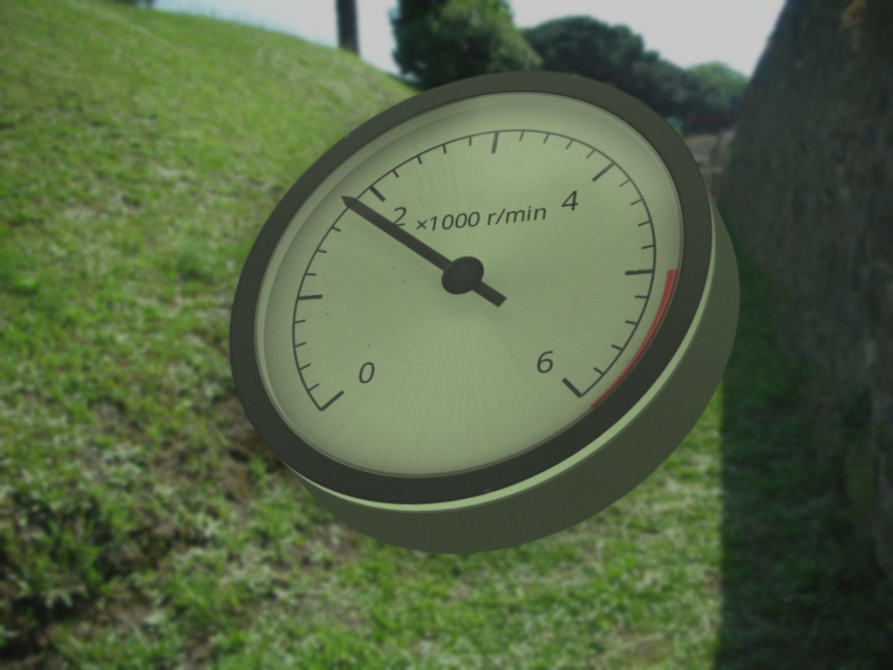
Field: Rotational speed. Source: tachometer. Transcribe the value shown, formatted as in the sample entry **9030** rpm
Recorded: **1800** rpm
